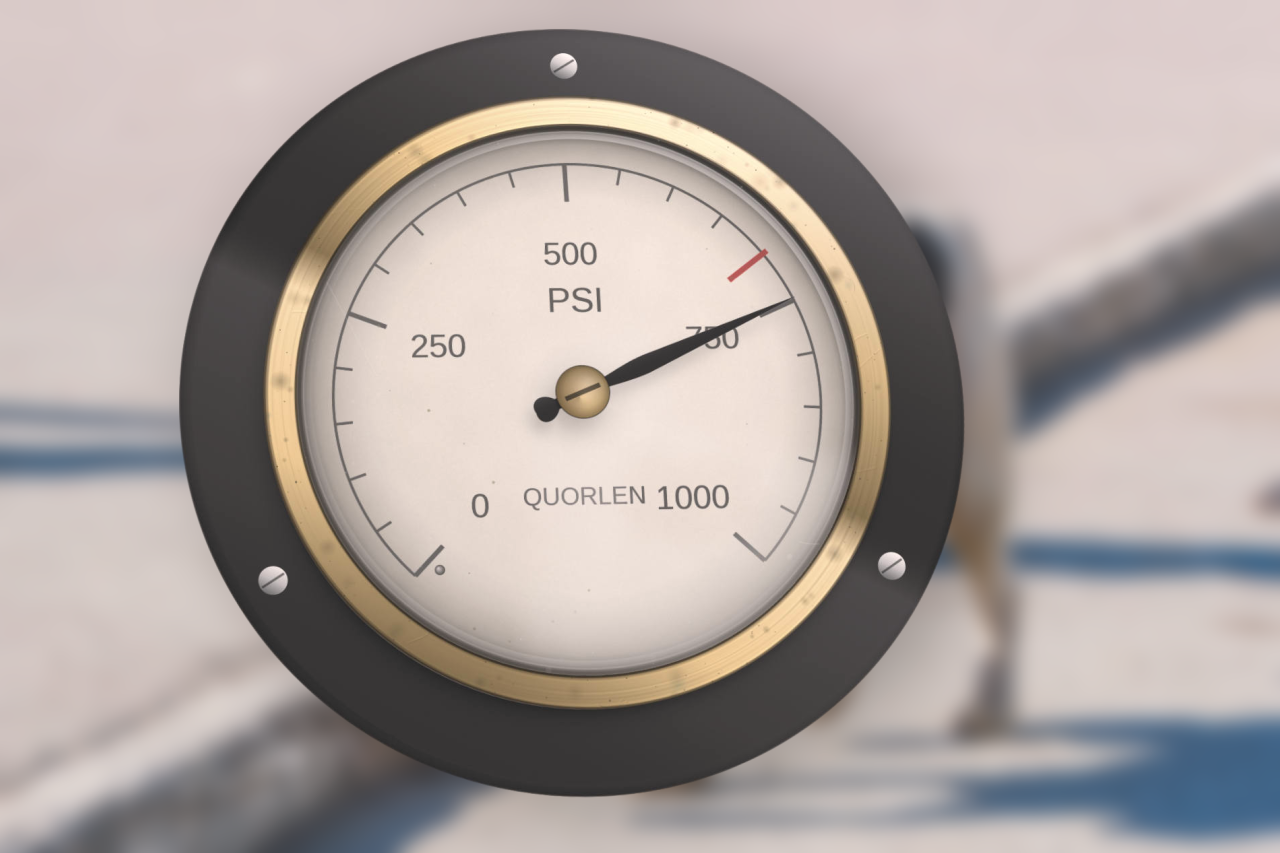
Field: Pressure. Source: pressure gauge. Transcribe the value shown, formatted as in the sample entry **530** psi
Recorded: **750** psi
